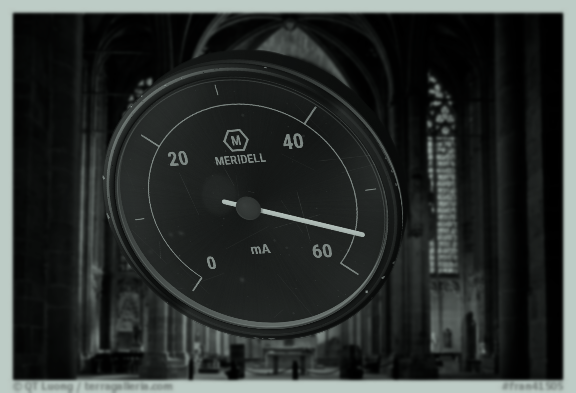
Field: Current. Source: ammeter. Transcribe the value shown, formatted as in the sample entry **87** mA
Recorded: **55** mA
